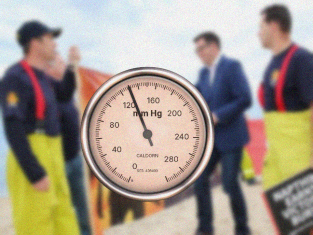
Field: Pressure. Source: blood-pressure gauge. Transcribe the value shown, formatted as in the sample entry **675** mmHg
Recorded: **130** mmHg
